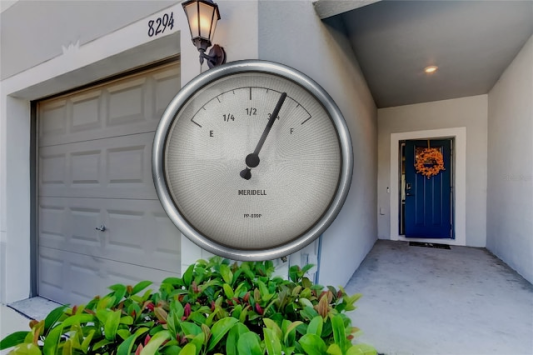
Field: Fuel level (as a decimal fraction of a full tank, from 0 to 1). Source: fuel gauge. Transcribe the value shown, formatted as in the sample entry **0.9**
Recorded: **0.75**
